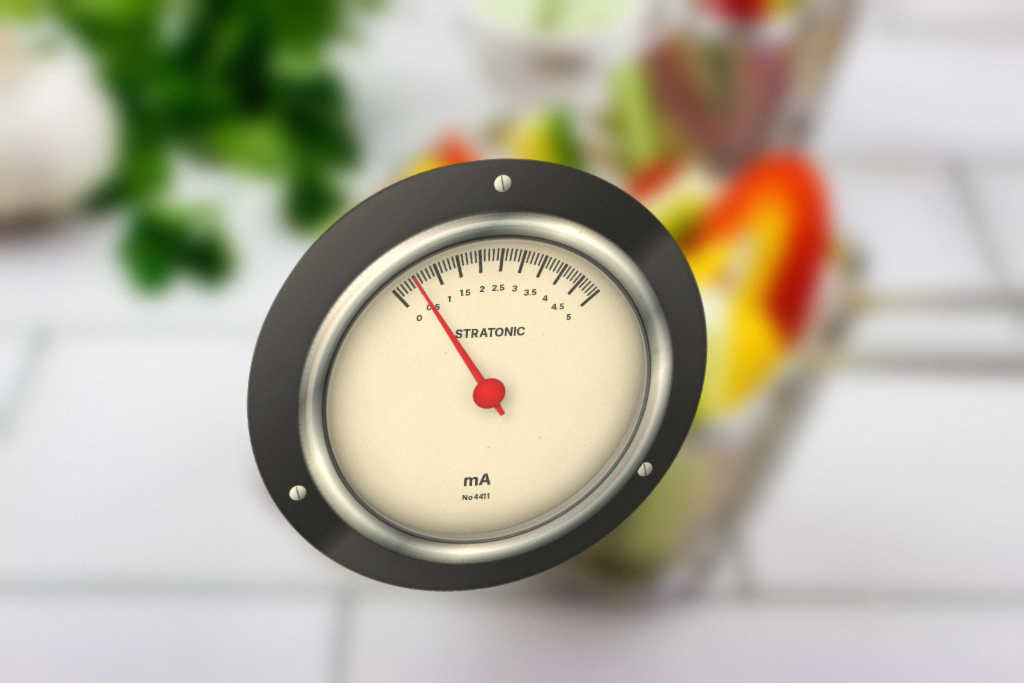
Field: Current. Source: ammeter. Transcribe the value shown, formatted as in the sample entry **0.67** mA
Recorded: **0.5** mA
